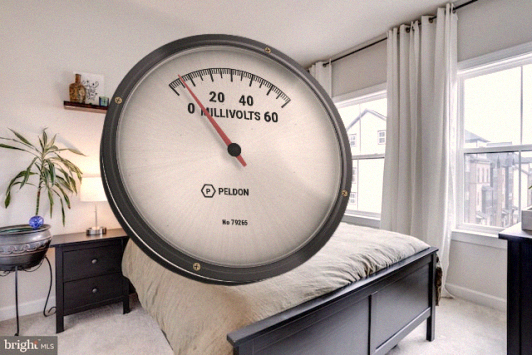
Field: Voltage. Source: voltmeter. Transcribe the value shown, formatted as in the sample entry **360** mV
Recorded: **5** mV
